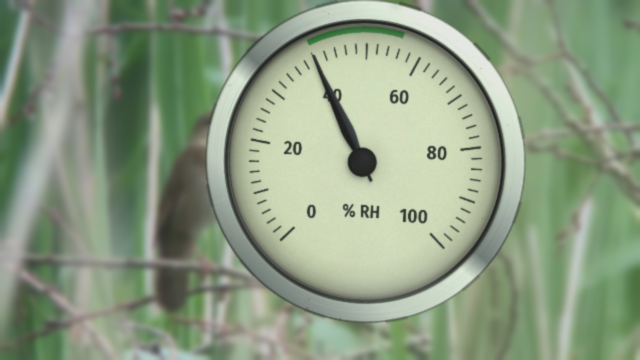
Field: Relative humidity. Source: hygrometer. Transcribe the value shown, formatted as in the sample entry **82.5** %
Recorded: **40** %
